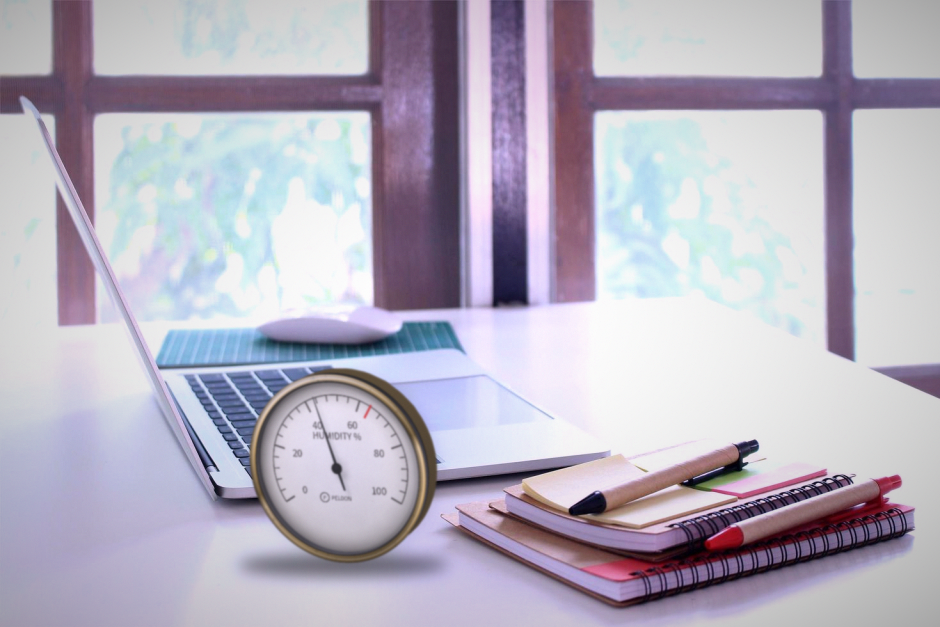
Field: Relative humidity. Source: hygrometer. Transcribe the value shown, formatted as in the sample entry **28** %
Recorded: **44** %
